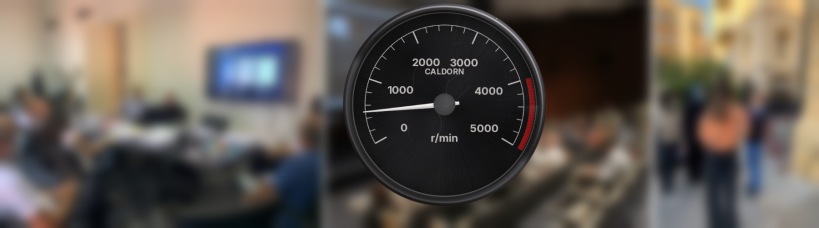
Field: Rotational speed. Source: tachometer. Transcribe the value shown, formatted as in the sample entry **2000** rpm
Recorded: **500** rpm
